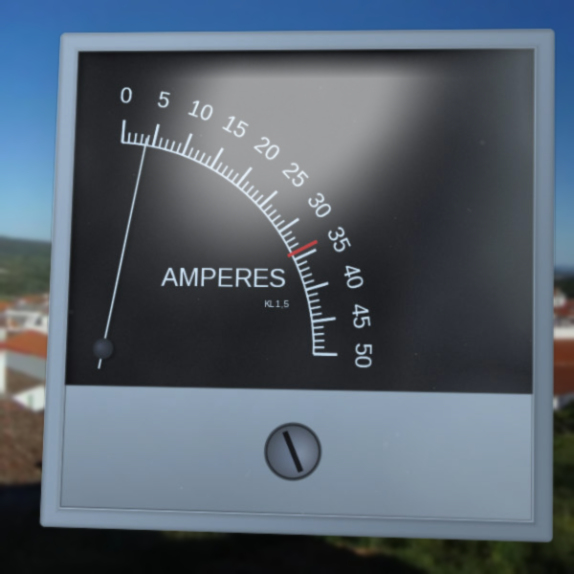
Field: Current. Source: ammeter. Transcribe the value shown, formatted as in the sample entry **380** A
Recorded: **4** A
